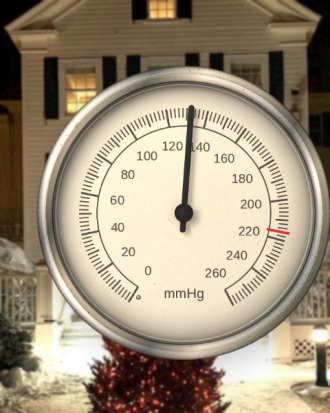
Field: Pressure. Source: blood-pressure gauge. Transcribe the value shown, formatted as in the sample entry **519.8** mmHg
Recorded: **132** mmHg
